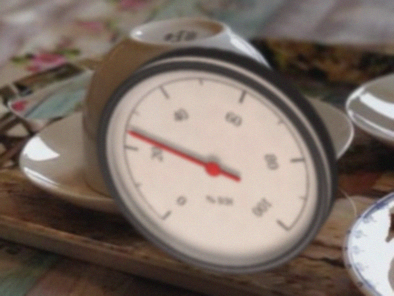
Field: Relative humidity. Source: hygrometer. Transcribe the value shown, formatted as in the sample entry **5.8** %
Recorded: **25** %
